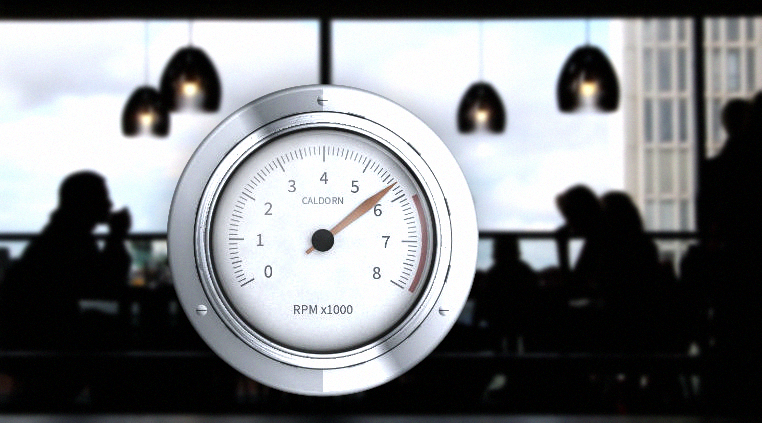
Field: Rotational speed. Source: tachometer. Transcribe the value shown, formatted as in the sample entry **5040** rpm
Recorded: **5700** rpm
